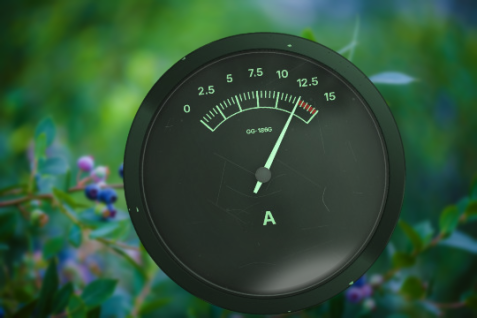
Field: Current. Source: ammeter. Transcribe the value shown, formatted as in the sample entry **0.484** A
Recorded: **12.5** A
